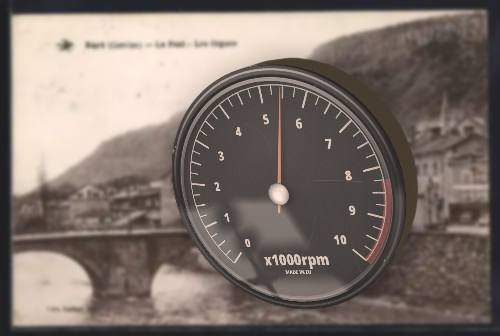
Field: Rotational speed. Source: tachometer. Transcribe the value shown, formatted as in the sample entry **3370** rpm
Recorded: **5500** rpm
